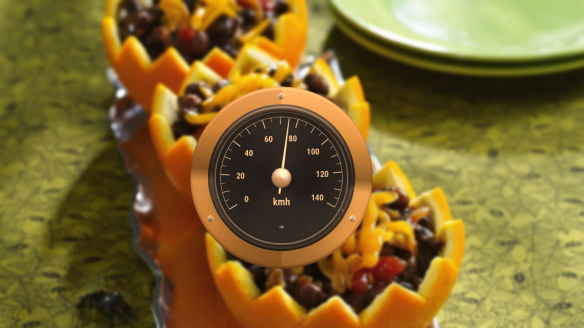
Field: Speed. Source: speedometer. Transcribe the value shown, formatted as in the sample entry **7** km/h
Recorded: **75** km/h
